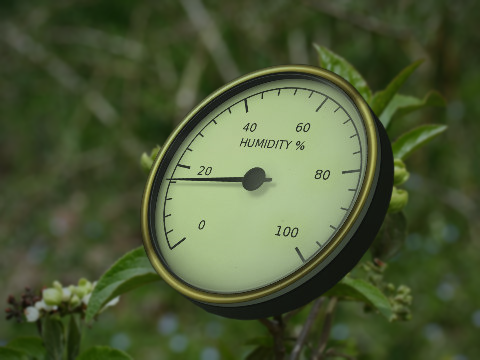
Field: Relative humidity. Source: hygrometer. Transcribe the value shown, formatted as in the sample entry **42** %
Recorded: **16** %
